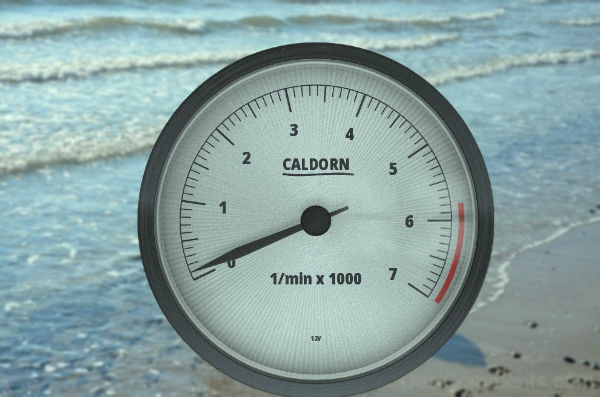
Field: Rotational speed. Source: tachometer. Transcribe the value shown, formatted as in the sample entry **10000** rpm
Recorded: **100** rpm
